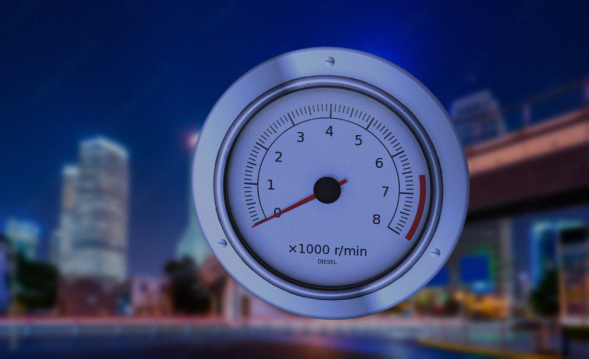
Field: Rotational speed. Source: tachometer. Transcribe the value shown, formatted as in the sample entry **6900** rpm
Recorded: **0** rpm
